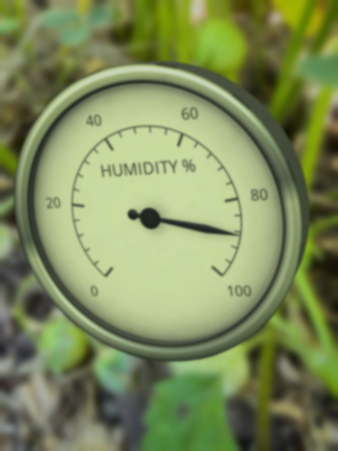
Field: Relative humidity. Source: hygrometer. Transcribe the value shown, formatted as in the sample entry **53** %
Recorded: **88** %
